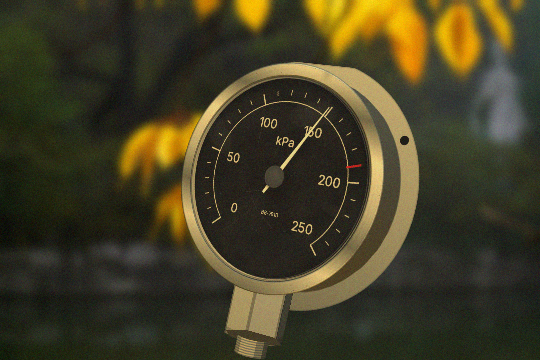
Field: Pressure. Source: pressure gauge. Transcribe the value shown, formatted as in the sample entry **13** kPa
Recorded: **150** kPa
